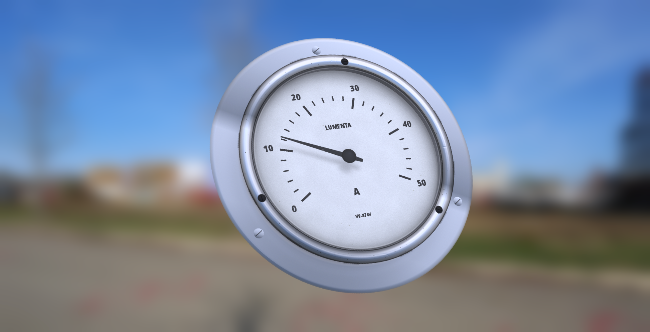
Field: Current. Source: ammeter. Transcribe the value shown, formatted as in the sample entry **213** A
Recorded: **12** A
